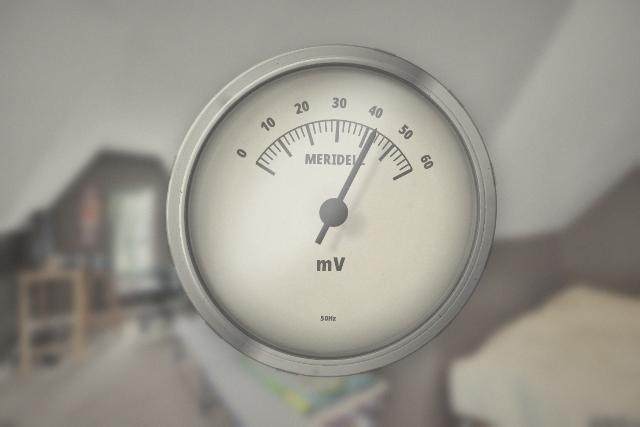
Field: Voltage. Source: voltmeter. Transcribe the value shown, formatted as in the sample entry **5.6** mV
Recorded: **42** mV
